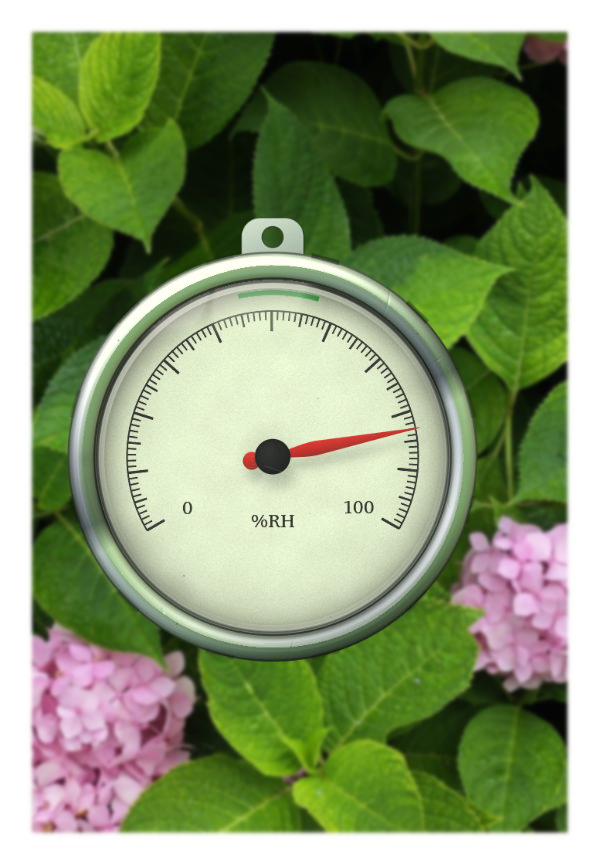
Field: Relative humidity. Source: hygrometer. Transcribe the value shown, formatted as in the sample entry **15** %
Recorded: **83** %
